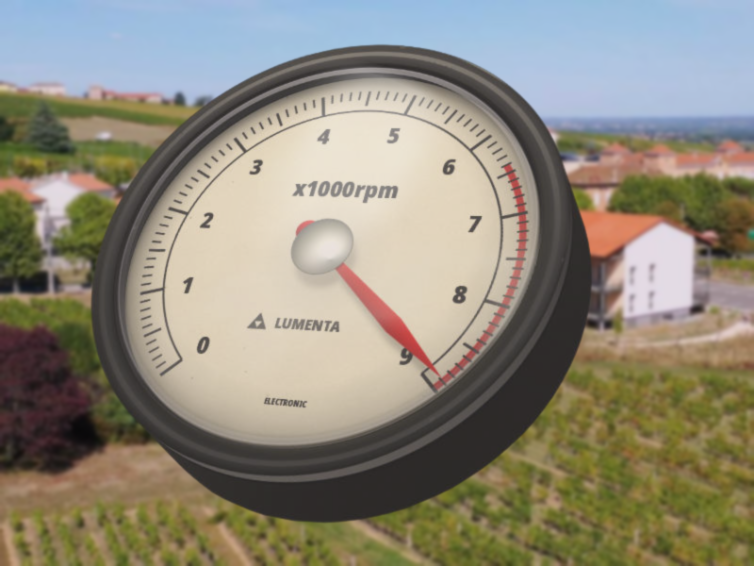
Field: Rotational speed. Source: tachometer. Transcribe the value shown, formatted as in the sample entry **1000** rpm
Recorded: **8900** rpm
